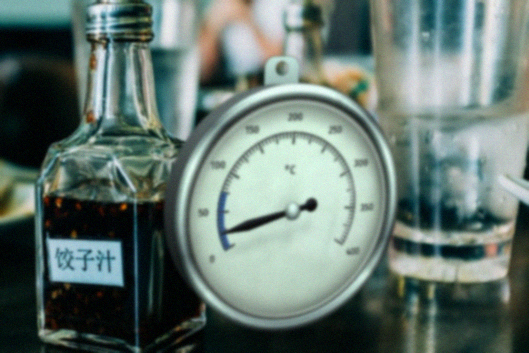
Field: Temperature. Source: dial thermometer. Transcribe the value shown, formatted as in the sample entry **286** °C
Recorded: **25** °C
